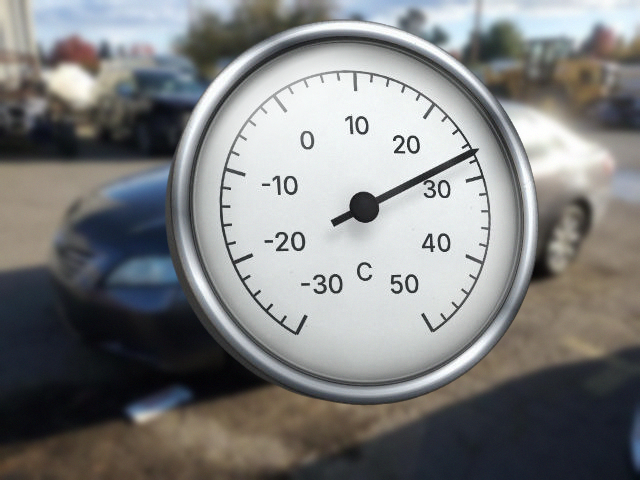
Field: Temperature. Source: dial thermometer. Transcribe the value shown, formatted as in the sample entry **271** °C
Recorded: **27** °C
